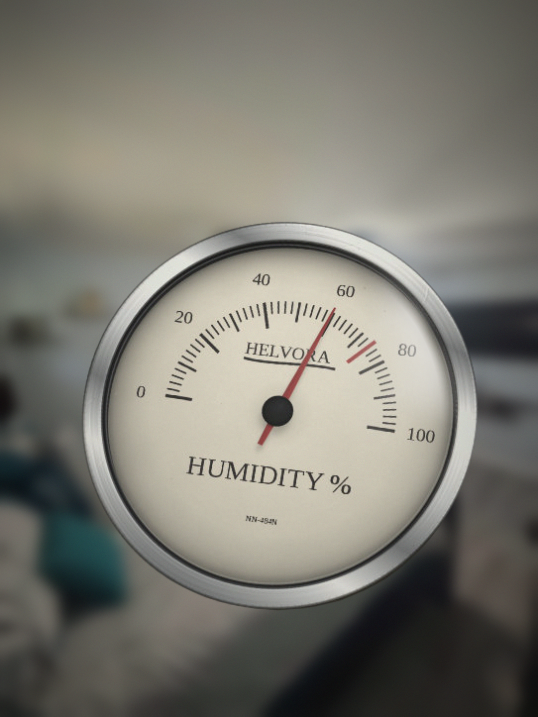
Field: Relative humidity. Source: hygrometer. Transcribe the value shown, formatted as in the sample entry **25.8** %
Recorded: **60** %
